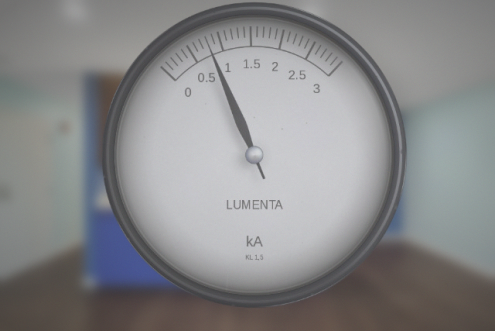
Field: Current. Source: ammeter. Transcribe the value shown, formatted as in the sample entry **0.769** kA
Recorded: **0.8** kA
